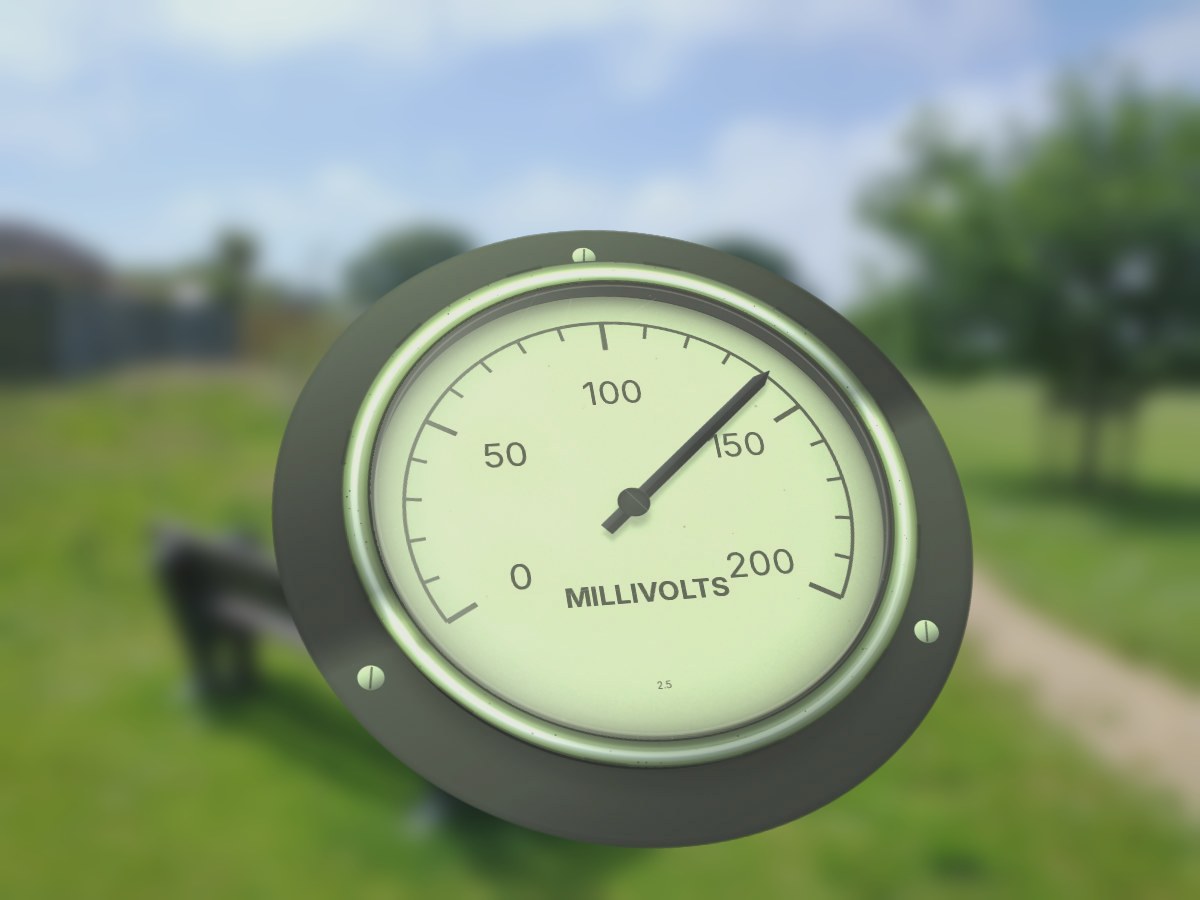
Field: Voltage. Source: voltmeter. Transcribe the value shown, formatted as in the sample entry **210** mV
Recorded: **140** mV
